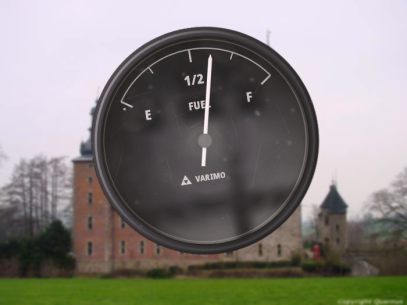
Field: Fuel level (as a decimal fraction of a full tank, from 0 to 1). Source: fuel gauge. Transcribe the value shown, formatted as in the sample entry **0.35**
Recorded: **0.625**
